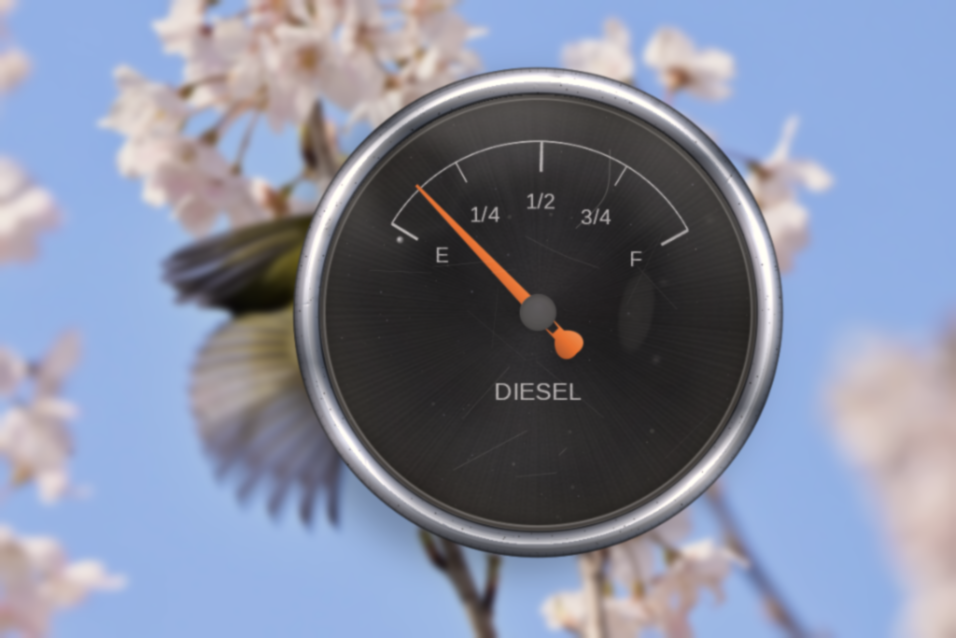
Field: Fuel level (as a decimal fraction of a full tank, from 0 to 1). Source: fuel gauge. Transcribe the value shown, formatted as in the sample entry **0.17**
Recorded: **0.125**
